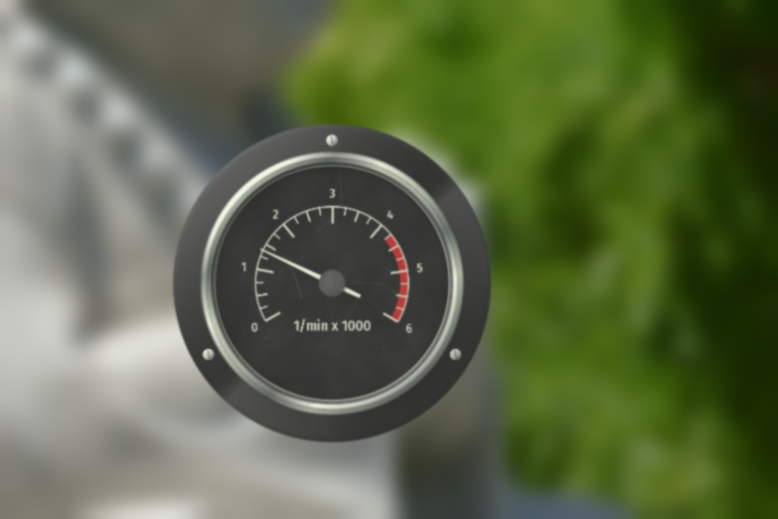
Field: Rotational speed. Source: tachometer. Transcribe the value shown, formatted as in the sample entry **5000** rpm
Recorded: **1375** rpm
